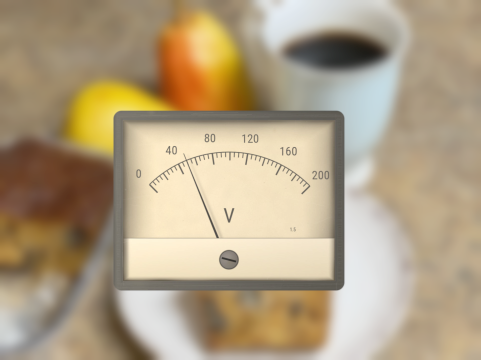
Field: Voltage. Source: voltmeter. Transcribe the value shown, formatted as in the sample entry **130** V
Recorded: **50** V
